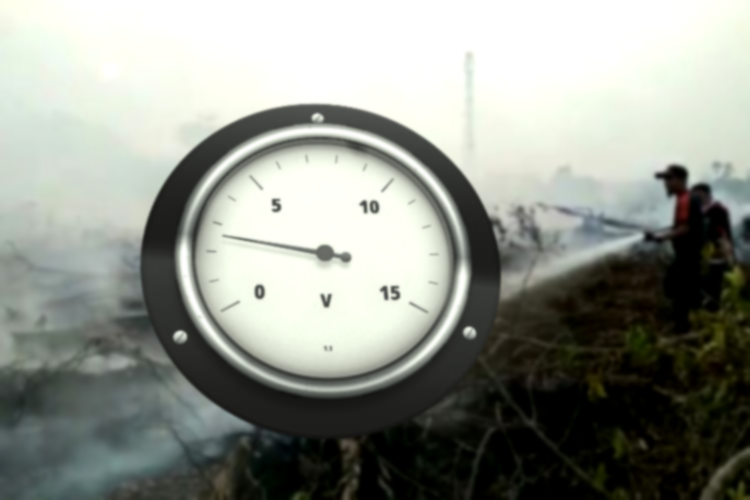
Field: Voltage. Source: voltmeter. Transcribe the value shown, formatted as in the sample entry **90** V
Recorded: **2.5** V
